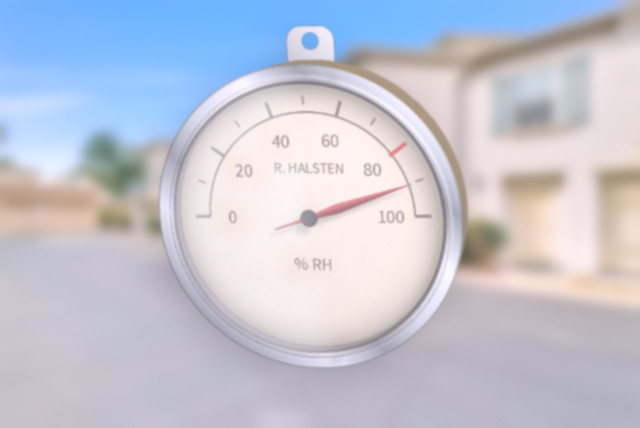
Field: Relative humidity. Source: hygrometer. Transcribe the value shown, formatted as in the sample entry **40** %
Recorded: **90** %
